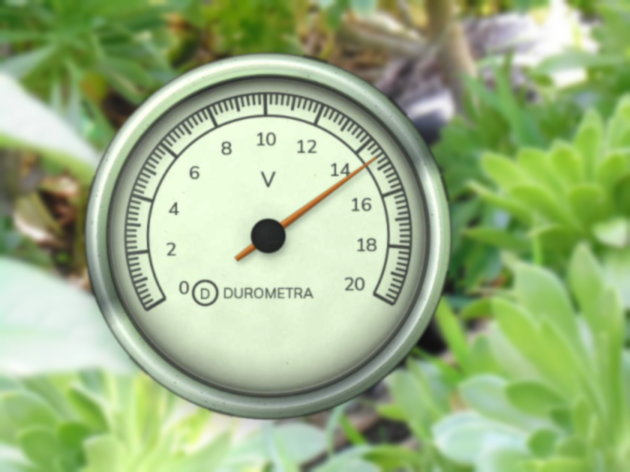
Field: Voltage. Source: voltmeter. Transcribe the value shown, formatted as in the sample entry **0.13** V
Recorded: **14.6** V
